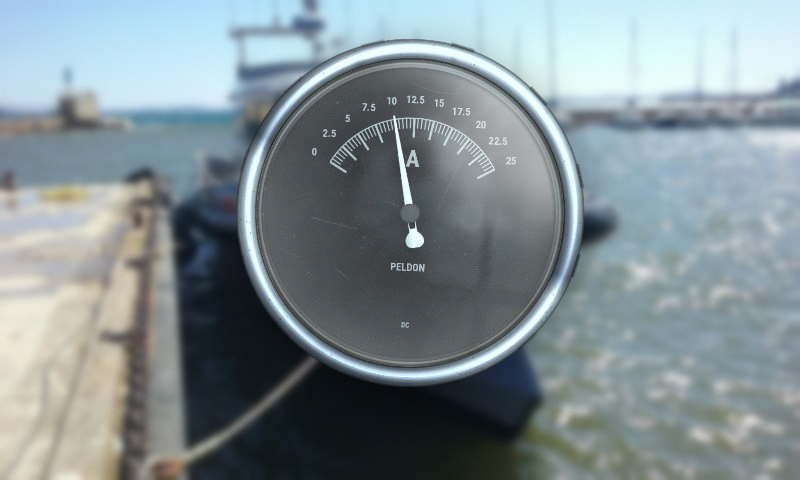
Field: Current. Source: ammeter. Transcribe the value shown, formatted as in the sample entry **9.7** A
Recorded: **10** A
